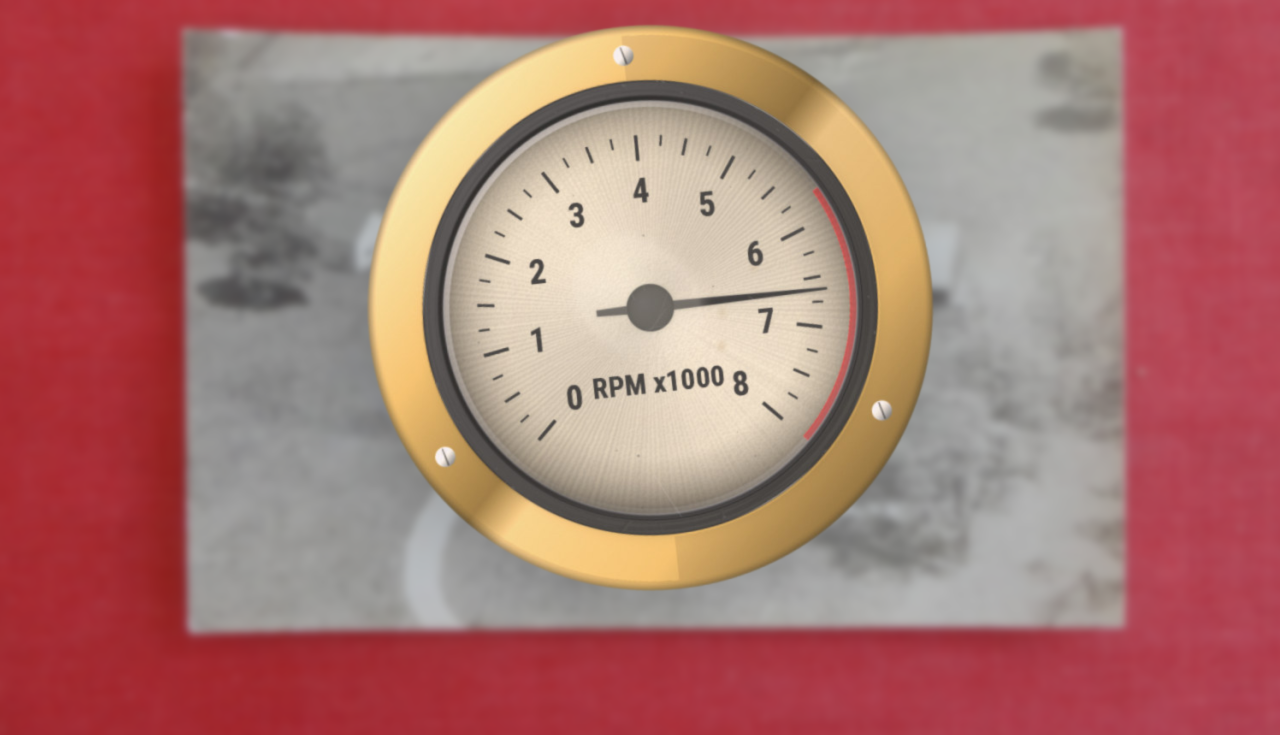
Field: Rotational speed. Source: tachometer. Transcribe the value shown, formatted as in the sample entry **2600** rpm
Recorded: **6625** rpm
